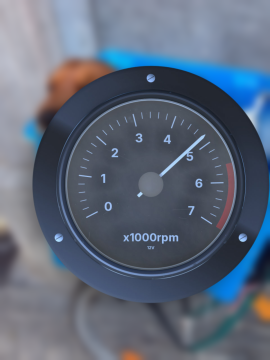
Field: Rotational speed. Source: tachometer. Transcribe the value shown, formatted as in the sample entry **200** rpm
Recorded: **4800** rpm
